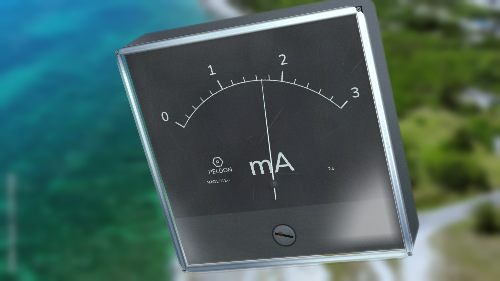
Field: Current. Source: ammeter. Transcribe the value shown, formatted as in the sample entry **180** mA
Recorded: **1.7** mA
